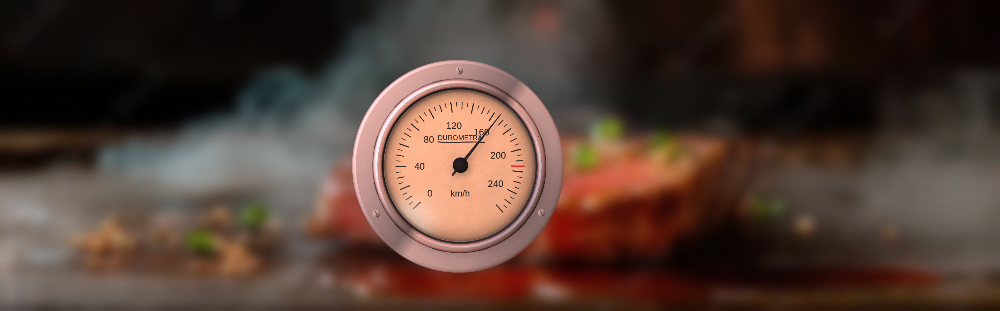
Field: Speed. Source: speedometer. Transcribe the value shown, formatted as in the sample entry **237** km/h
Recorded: **165** km/h
